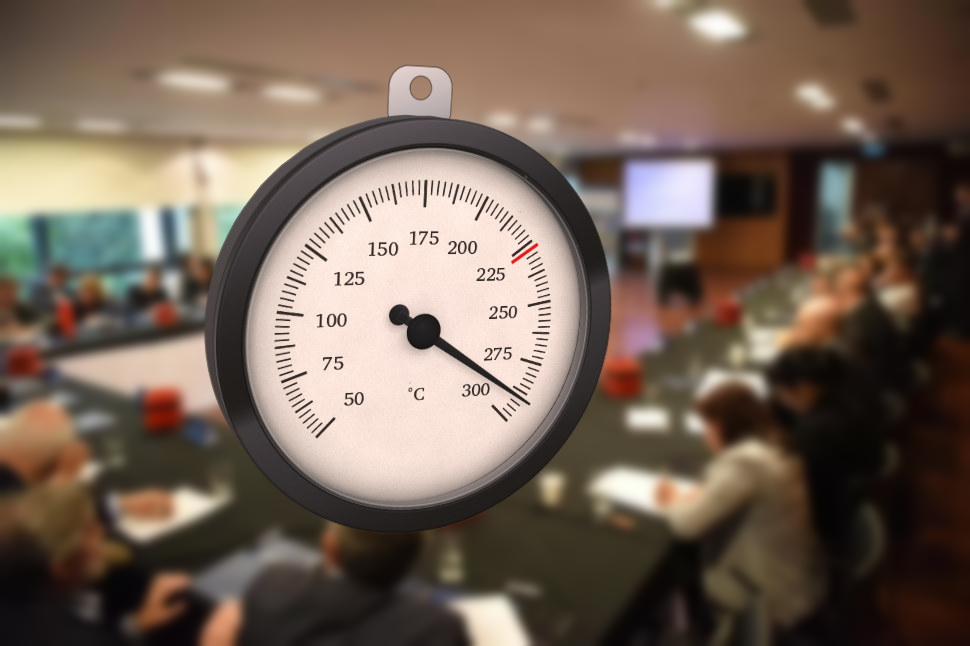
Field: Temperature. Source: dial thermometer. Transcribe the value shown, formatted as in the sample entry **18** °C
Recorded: **290** °C
